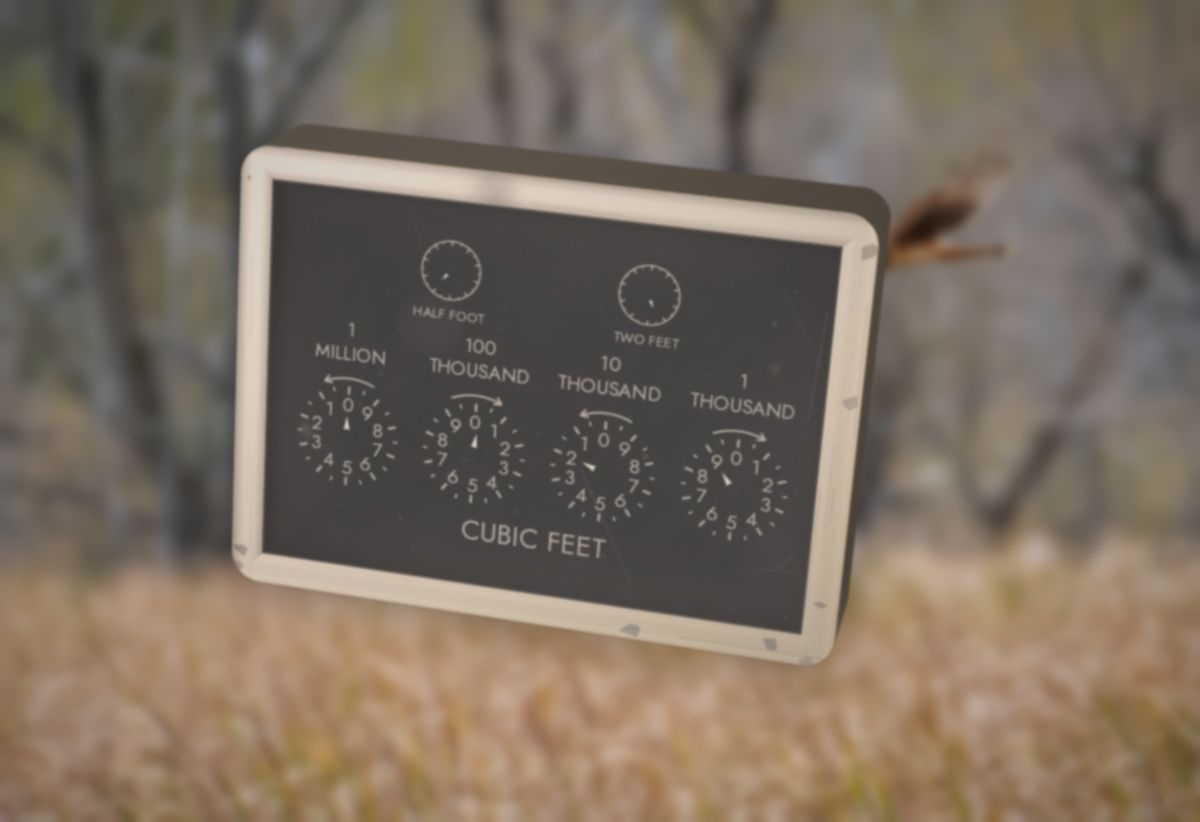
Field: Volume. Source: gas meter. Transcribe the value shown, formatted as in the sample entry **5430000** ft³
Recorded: **1900** ft³
